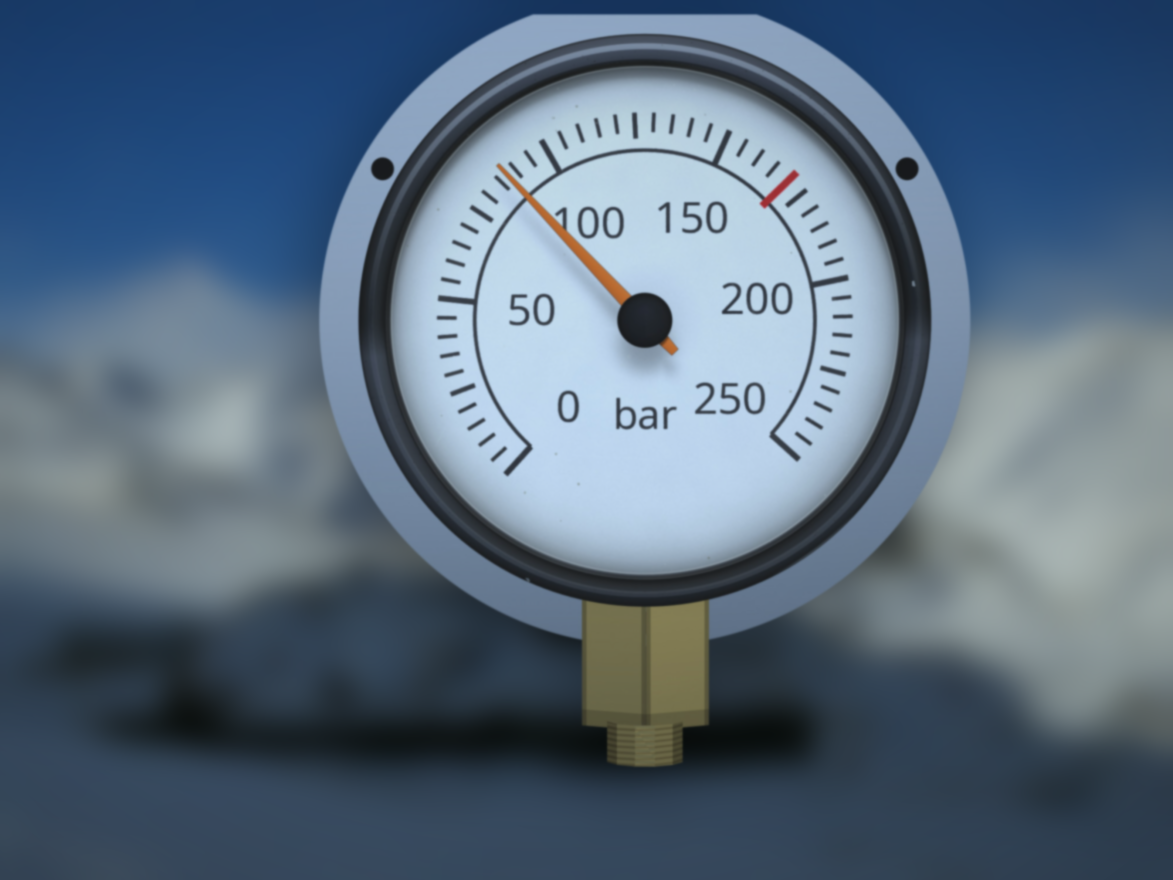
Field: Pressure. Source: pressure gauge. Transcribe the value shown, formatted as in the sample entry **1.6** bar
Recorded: **87.5** bar
